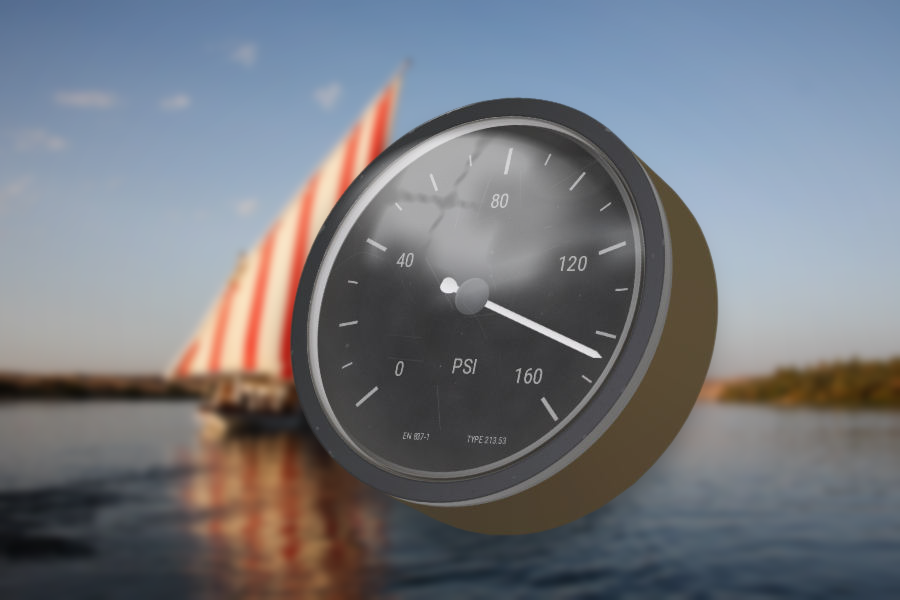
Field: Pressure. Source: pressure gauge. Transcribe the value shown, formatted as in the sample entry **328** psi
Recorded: **145** psi
